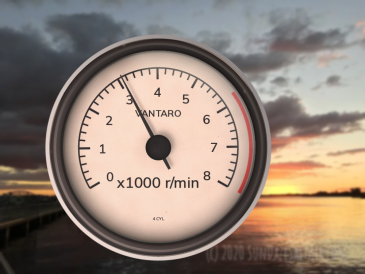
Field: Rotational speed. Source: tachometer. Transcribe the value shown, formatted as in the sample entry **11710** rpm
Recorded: **3100** rpm
